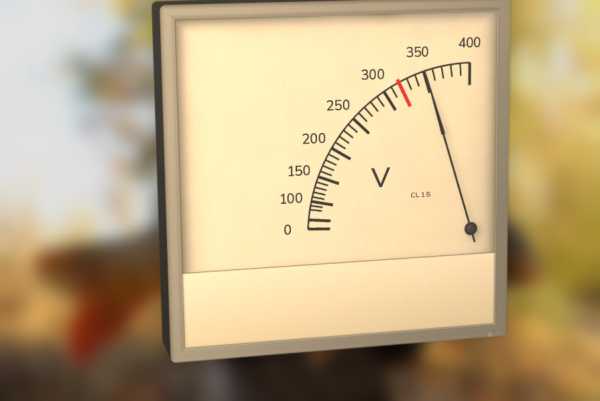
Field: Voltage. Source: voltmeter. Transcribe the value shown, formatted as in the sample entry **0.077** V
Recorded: **350** V
